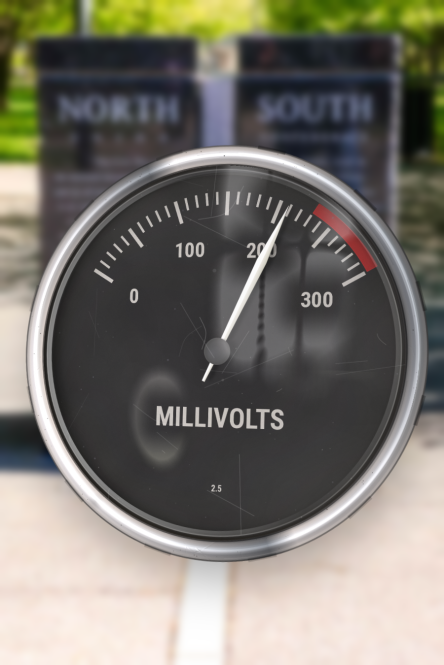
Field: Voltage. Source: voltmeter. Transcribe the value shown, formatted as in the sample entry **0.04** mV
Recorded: **210** mV
